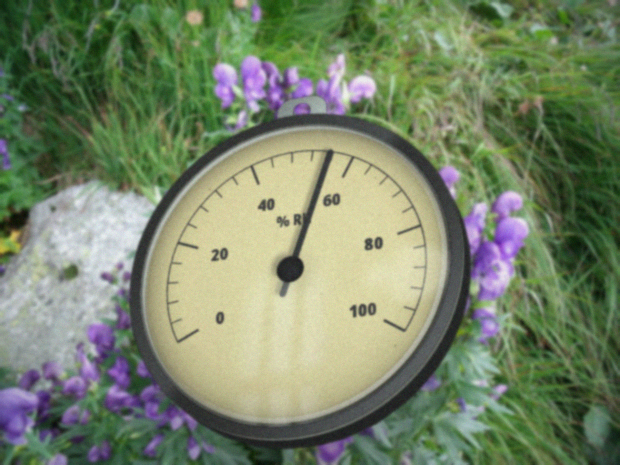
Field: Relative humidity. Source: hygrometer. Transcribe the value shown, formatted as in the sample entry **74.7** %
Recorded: **56** %
